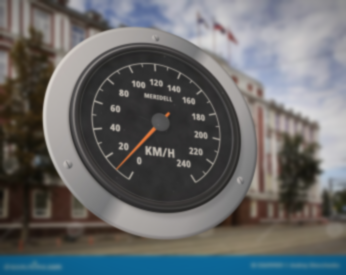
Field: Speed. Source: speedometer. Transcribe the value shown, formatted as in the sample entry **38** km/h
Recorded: **10** km/h
